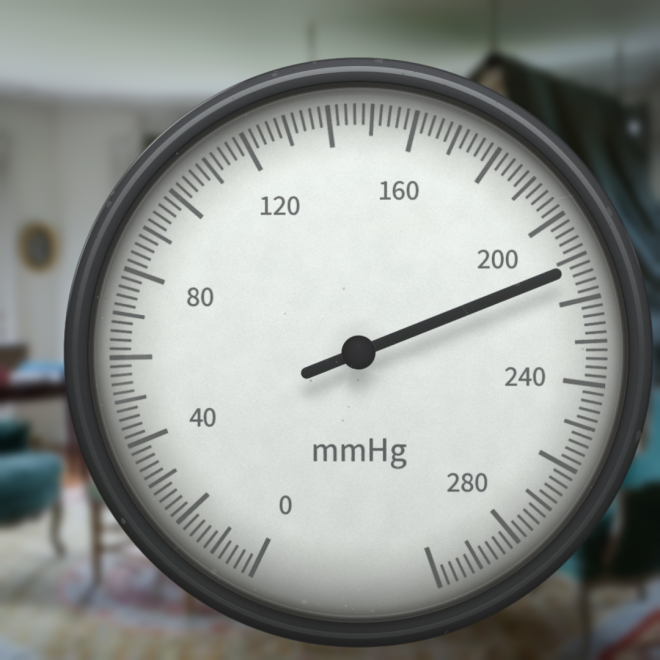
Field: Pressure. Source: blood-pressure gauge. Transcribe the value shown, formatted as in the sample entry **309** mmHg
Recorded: **212** mmHg
